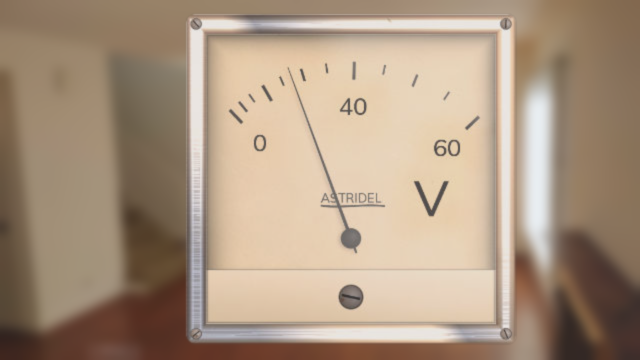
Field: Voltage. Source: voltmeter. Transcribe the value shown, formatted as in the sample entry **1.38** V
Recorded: **27.5** V
